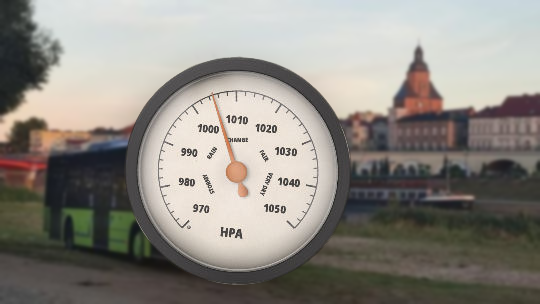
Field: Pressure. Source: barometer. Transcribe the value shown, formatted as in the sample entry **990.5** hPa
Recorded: **1005** hPa
